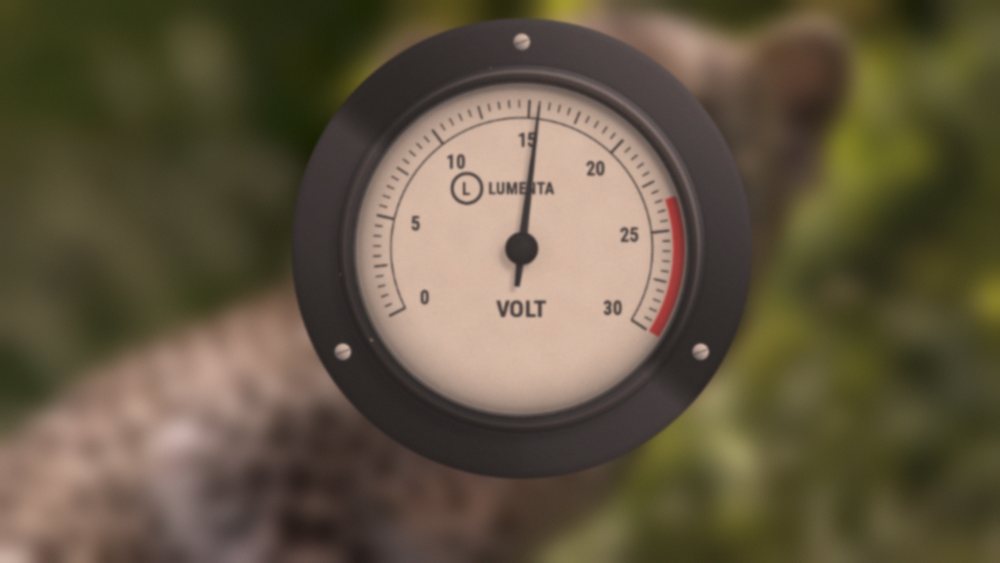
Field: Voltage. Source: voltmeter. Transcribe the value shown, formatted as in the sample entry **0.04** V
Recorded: **15.5** V
